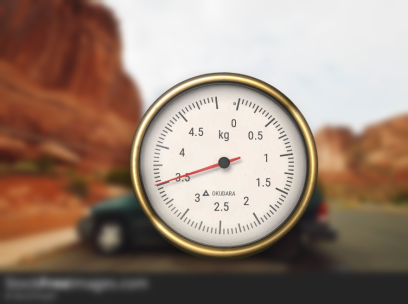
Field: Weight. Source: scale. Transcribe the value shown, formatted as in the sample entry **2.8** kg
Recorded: **3.5** kg
